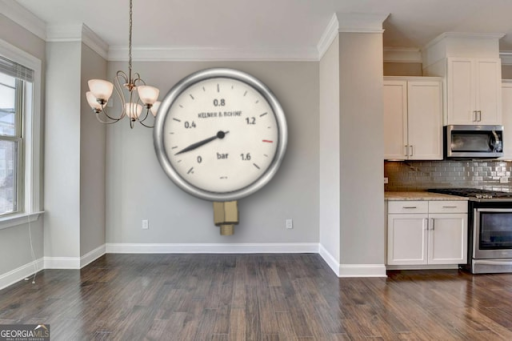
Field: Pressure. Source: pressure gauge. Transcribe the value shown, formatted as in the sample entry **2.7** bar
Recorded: **0.15** bar
